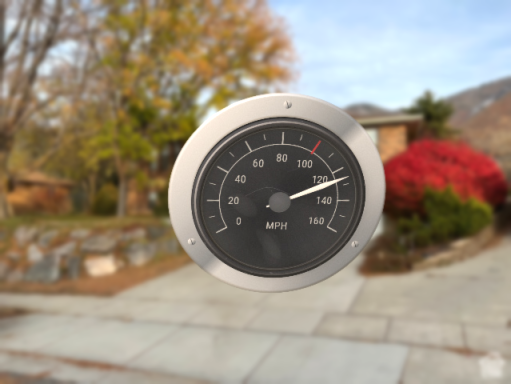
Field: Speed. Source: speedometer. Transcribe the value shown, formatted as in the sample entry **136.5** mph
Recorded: **125** mph
